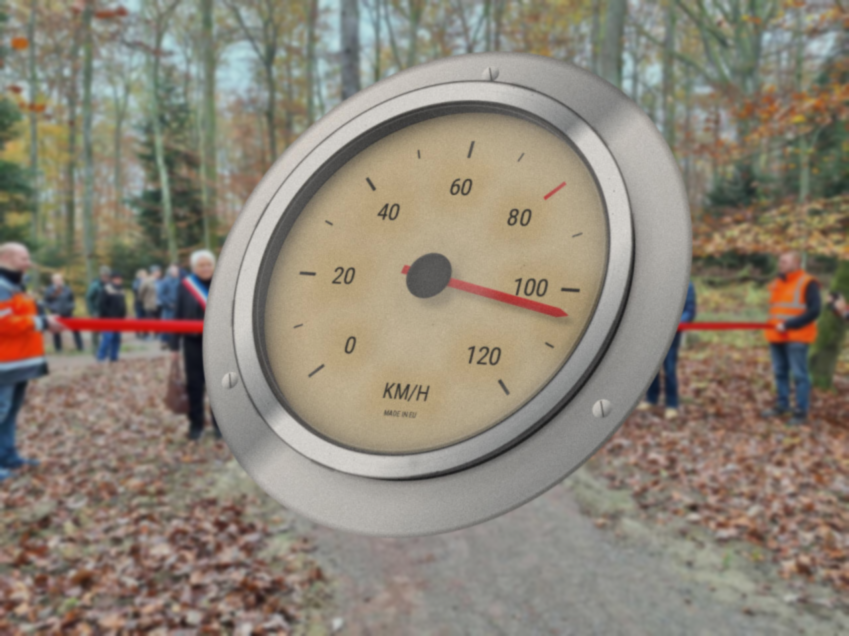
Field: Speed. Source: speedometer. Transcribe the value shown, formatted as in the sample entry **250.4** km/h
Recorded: **105** km/h
